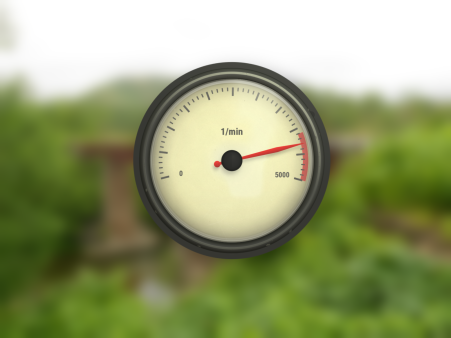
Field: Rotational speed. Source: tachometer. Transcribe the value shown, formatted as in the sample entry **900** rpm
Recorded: **4300** rpm
